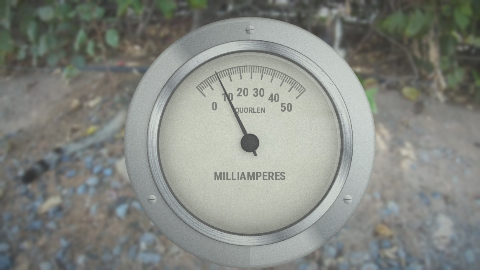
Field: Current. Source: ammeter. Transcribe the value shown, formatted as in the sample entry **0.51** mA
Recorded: **10** mA
